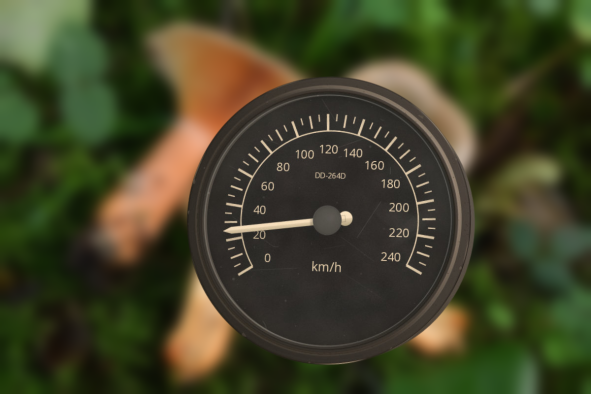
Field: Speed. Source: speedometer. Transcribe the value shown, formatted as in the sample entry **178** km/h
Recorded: **25** km/h
